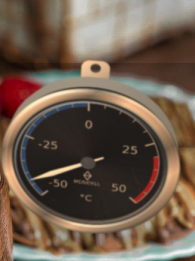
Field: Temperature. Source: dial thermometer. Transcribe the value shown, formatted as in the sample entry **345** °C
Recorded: **-42.5** °C
